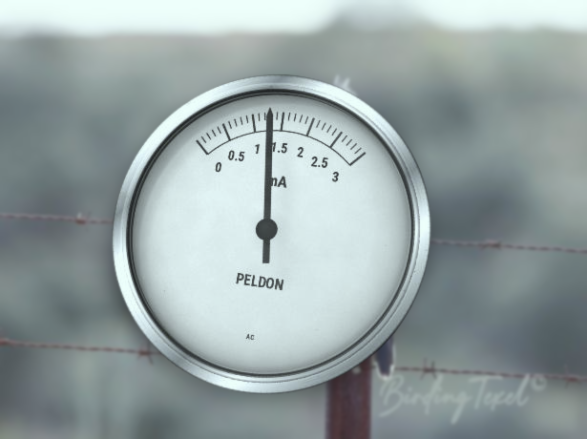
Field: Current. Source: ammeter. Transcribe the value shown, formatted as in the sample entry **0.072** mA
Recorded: **1.3** mA
